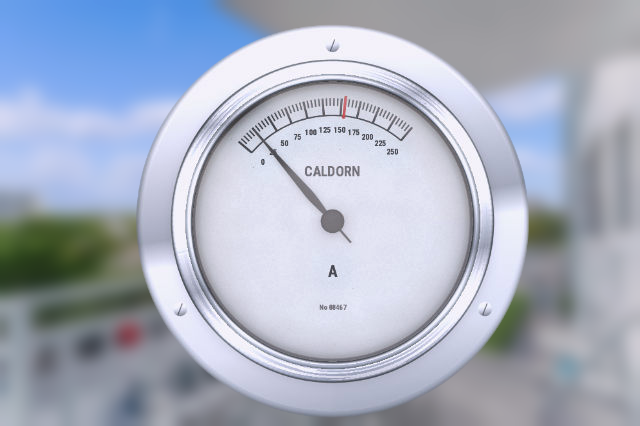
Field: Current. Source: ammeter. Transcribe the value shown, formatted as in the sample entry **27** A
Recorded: **25** A
